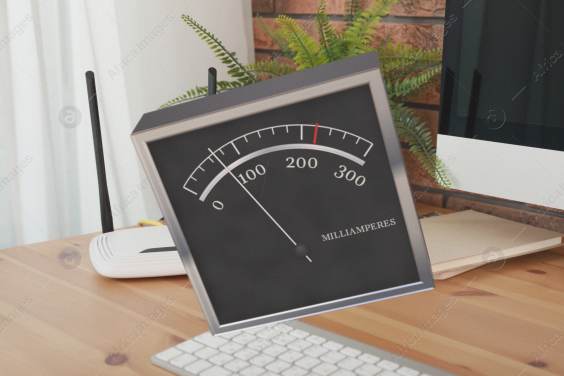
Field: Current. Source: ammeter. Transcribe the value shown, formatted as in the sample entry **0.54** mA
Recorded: **70** mA
